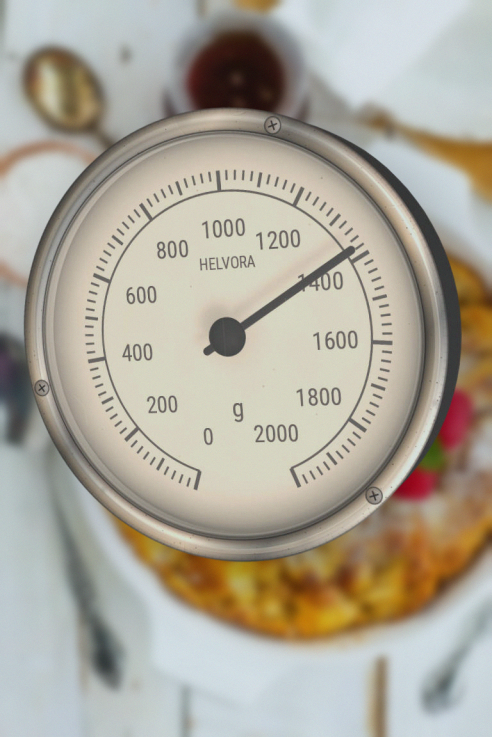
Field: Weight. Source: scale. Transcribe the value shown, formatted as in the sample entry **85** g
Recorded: **1380** g
